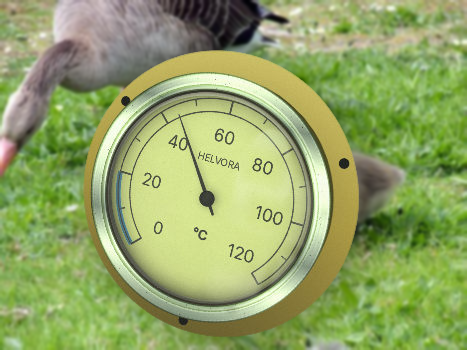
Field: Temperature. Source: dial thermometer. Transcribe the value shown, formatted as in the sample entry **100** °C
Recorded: **45** °C
